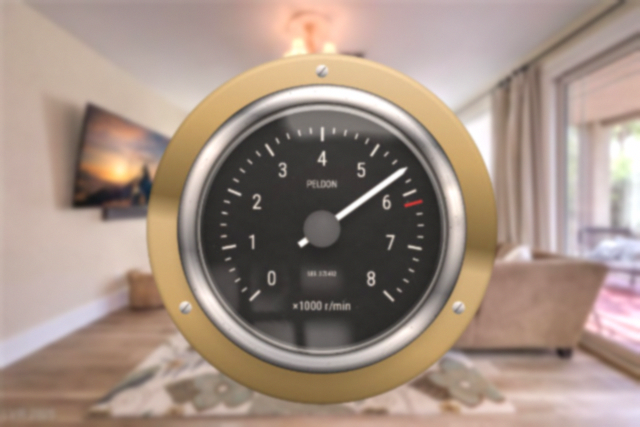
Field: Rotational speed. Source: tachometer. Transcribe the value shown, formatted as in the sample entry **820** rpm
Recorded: **5600** rpm
